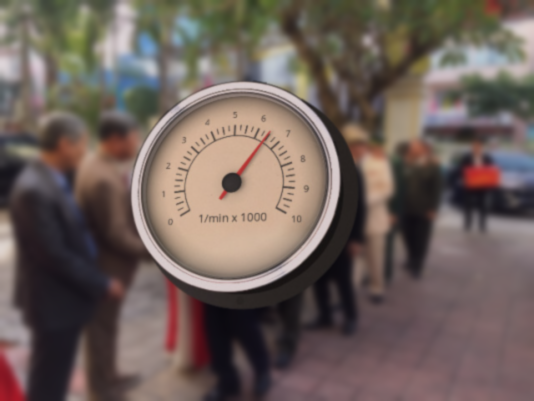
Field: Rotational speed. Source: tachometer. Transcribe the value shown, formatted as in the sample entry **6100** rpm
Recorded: **6500** rpm
